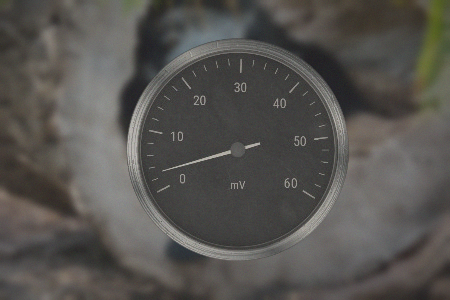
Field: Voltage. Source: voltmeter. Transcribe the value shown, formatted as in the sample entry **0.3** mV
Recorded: **3** mV
